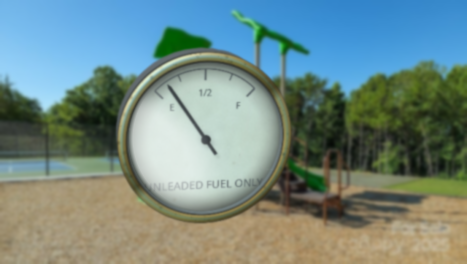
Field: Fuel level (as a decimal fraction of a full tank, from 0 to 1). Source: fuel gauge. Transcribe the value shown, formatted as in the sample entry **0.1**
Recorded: **0.125**
